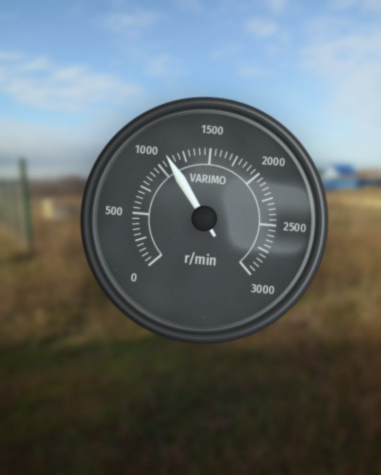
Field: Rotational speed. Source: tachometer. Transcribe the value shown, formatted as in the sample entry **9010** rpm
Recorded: **1100** rpm
